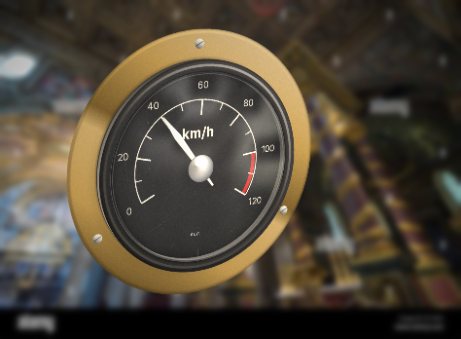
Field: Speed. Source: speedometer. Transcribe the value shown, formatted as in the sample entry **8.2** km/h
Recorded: **40** km/h
